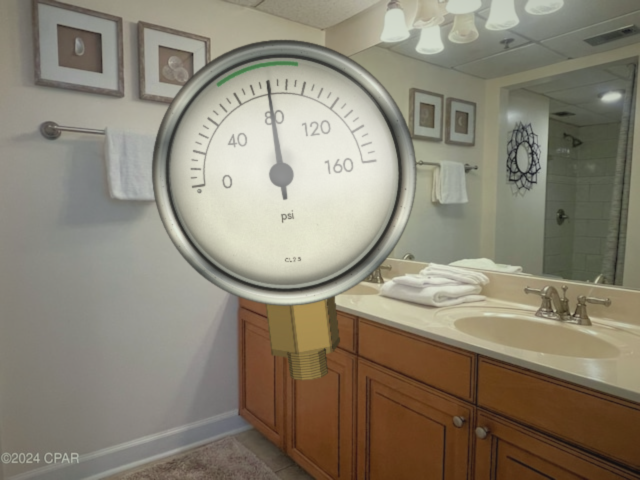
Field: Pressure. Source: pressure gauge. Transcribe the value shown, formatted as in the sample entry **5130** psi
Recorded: **80** psi
